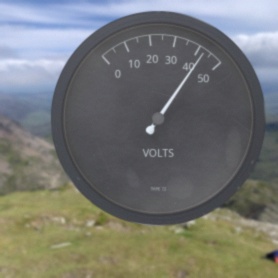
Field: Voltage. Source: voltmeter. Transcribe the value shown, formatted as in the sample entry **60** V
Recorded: **42.5** V
